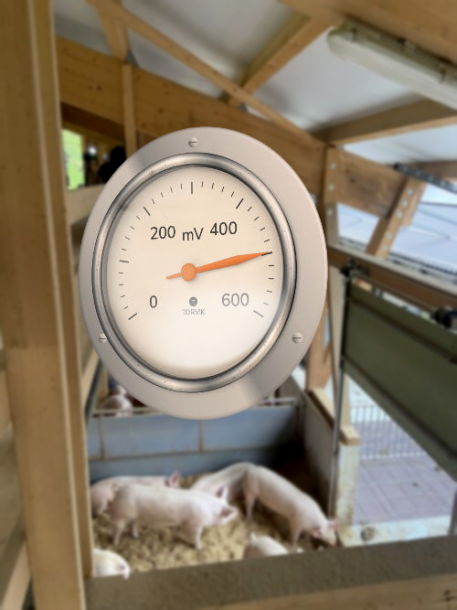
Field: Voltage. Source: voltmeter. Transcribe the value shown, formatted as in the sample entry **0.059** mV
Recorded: **500** mV
